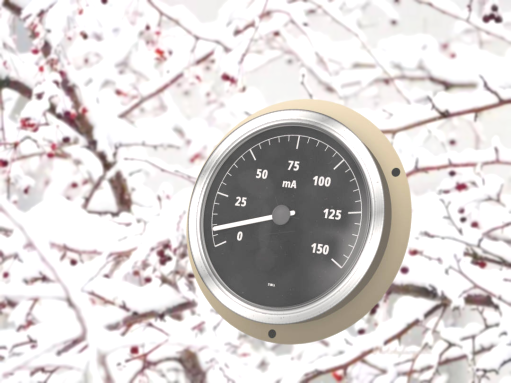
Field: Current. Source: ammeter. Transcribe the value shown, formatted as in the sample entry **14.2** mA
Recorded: **7.5** mA
